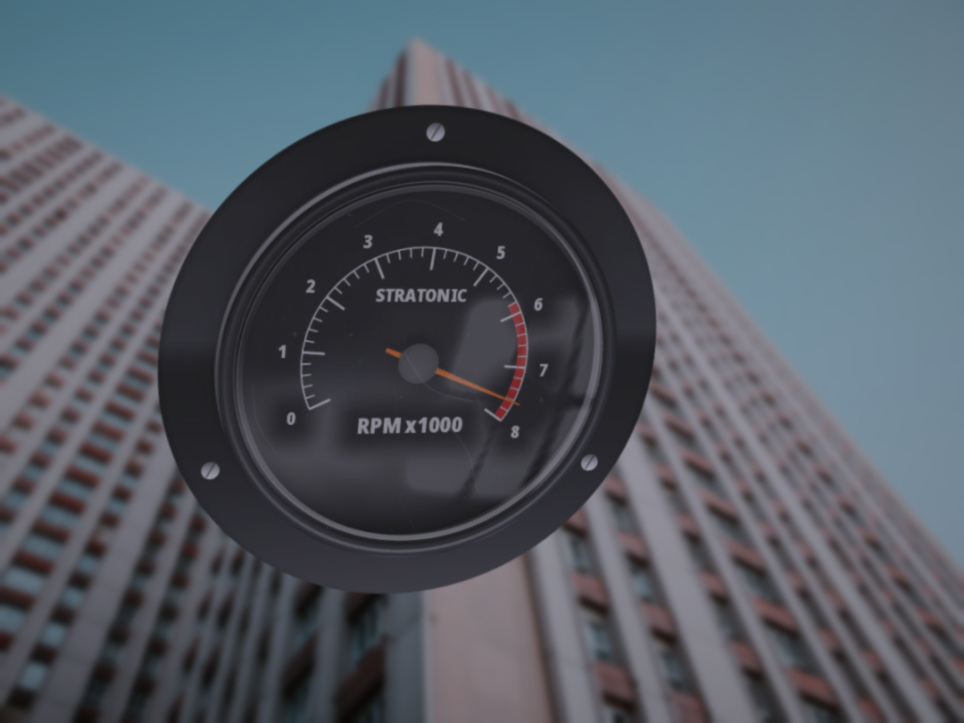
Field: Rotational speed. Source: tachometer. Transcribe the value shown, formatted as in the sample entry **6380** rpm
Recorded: **7600** rpm
